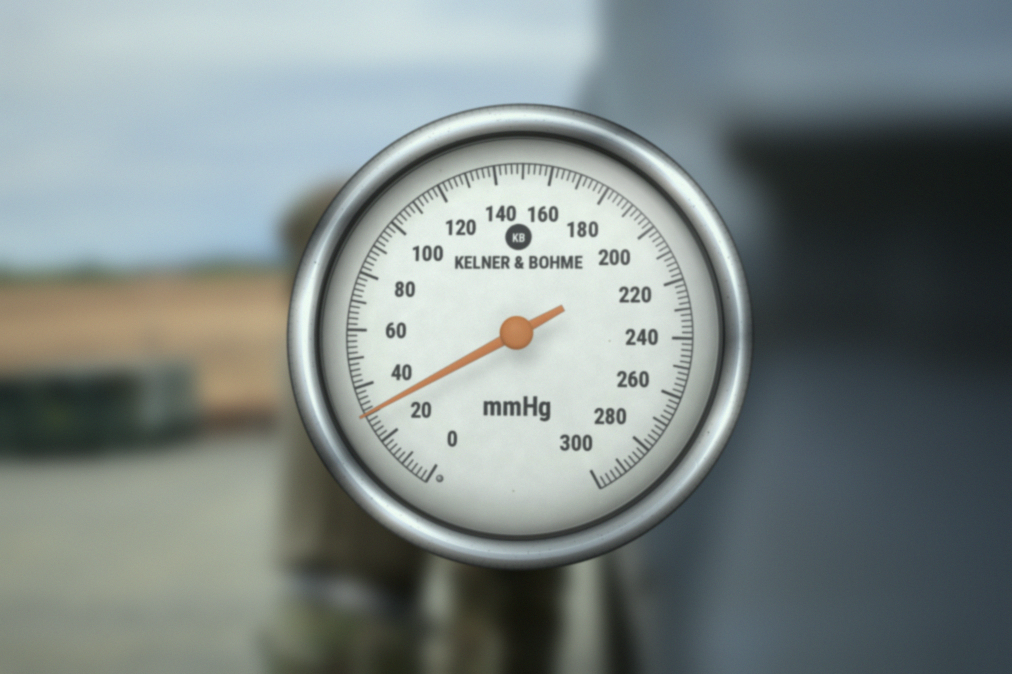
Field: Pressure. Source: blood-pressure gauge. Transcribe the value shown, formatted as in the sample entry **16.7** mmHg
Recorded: **30** mmHg
